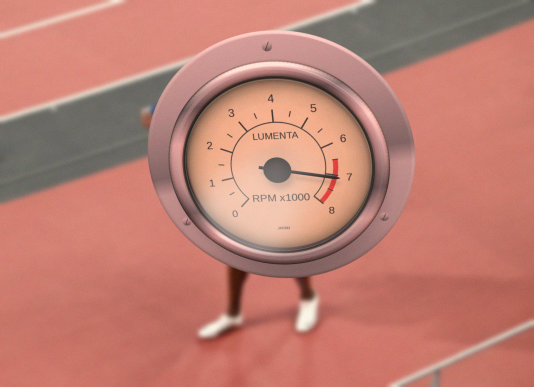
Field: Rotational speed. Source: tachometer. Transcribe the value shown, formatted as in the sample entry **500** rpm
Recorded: **7000** rpm
